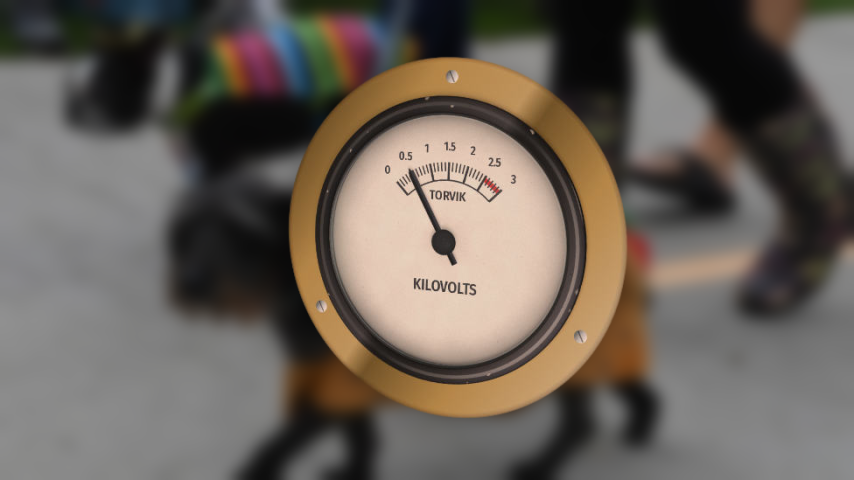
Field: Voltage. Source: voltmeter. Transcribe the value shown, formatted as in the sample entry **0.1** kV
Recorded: **0.5** kV
